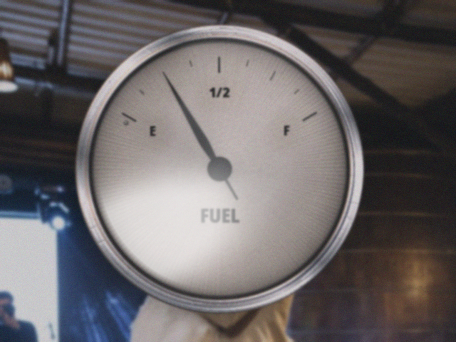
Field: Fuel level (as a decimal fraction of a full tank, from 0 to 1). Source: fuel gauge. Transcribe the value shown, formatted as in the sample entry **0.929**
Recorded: **0.25**
